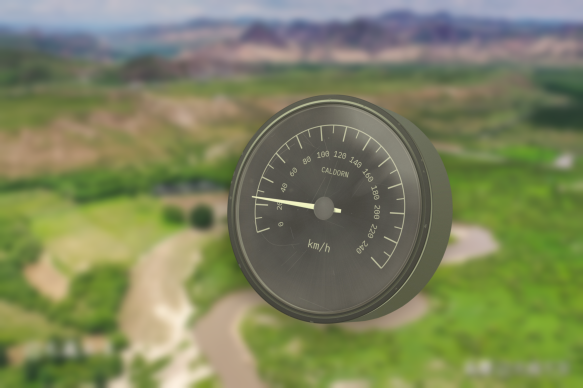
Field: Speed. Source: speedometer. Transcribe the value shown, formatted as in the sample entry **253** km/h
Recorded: **25** km/h
